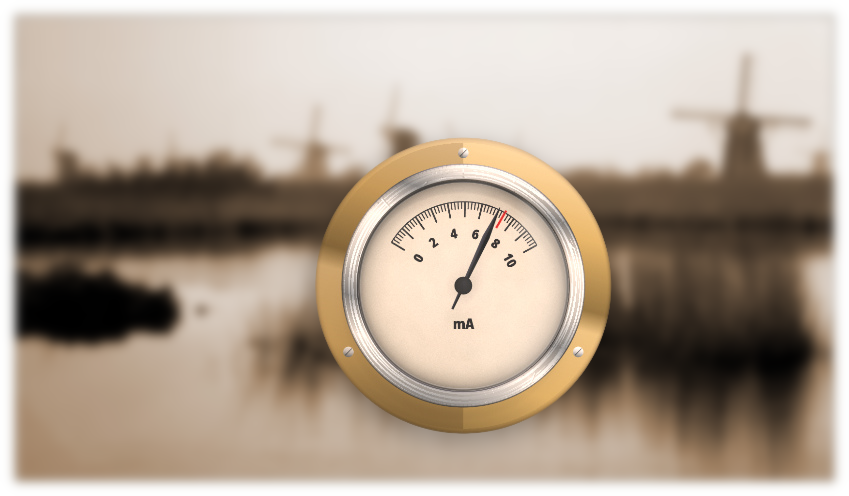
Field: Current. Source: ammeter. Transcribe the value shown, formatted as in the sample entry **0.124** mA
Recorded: **7** mA
